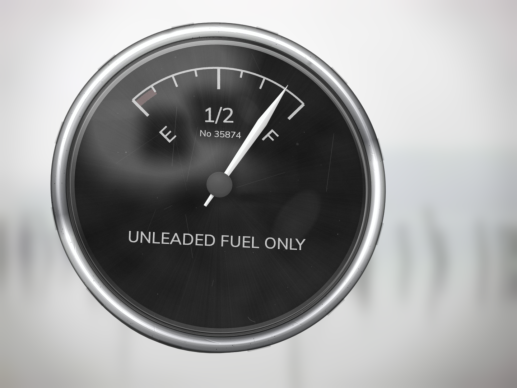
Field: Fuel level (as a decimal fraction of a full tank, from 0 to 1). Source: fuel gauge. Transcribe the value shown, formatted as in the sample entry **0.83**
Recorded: **0.875**
